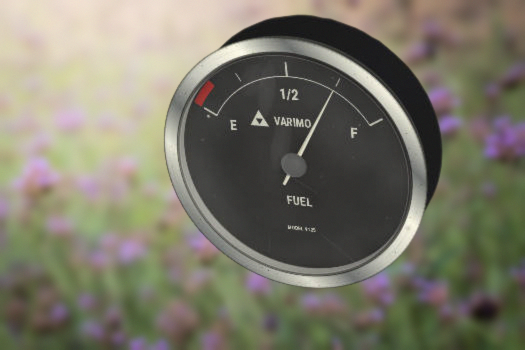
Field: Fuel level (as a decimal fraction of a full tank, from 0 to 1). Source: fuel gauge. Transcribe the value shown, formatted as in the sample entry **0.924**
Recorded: **0.75**
